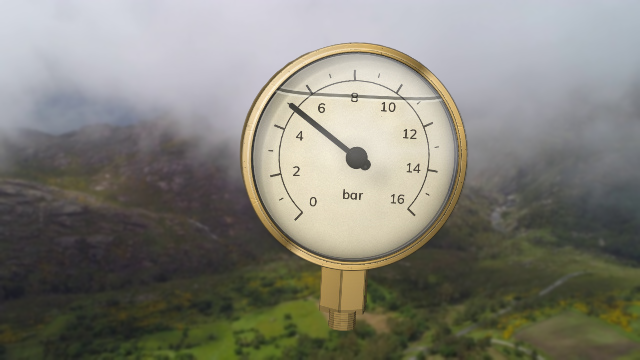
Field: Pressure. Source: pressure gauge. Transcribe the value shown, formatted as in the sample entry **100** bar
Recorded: **5** bar
